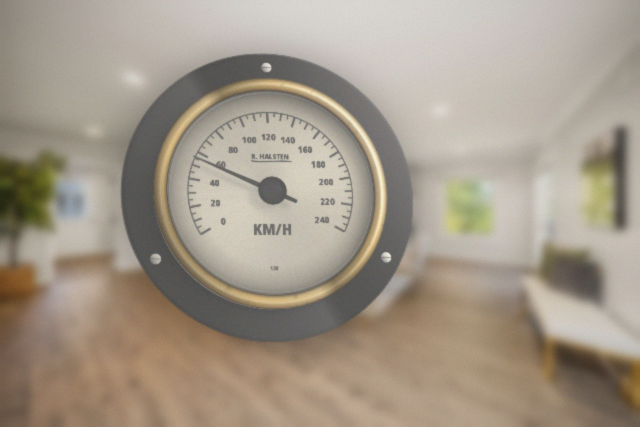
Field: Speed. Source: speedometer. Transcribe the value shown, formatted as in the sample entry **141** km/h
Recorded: **55** km/h
